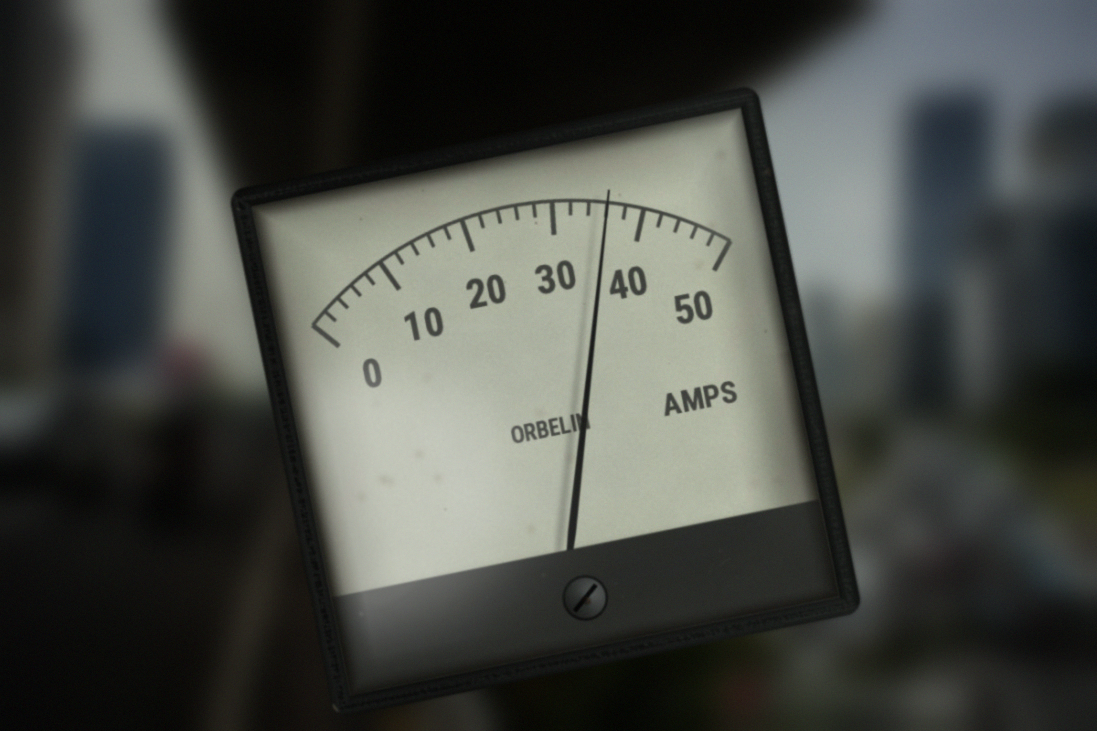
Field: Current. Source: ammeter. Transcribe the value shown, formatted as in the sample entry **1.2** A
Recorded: **36** A
